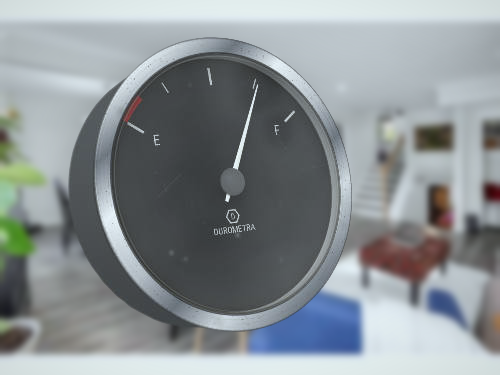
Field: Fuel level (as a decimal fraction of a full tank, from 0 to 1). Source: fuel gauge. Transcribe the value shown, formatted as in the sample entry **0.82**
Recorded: **0.75**
